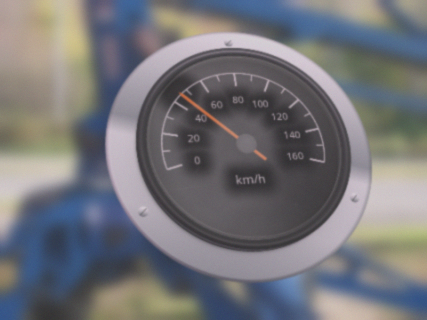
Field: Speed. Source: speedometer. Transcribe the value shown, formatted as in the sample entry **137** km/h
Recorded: **45** km/h
